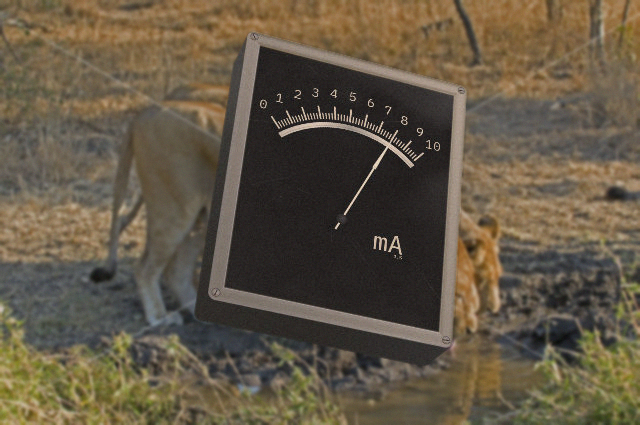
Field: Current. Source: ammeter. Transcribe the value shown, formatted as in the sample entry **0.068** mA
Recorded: **8** mA
